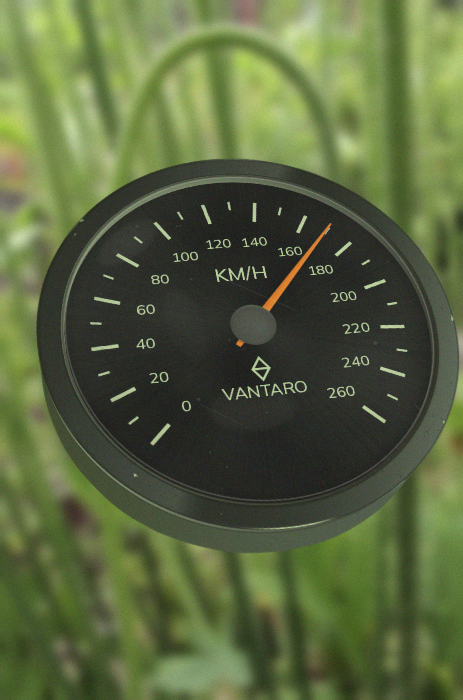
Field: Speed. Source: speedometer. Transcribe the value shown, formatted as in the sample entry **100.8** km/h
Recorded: **170** km/h
